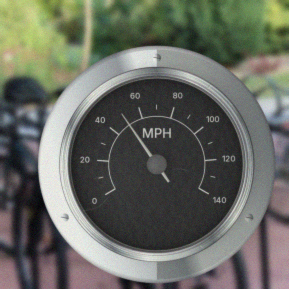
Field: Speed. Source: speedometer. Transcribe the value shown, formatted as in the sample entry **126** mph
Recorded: **50** mph
